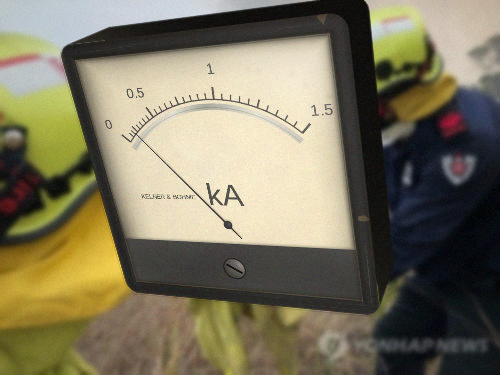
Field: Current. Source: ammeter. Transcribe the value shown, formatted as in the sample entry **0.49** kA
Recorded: **0.25** kA
